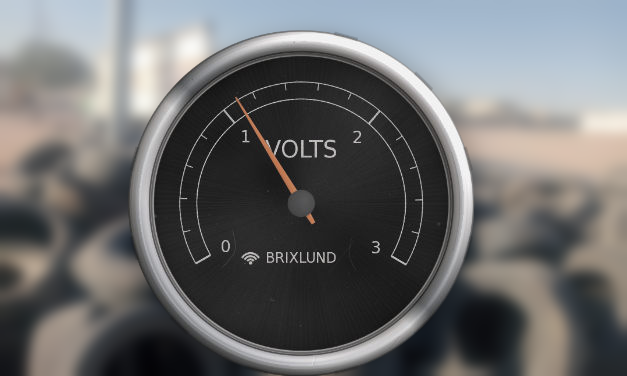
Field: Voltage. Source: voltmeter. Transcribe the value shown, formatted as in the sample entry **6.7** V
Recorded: **1.1** V
